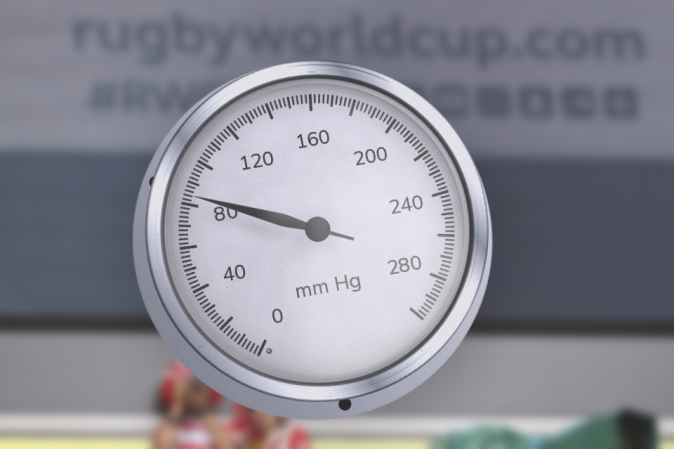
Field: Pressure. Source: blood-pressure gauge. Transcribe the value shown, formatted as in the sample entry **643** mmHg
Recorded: **84** mmHg
